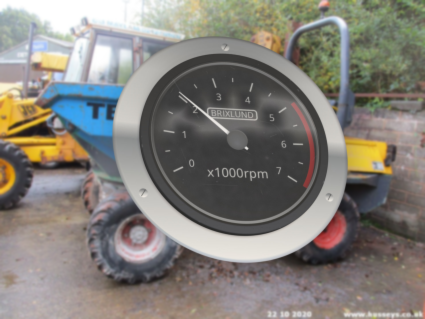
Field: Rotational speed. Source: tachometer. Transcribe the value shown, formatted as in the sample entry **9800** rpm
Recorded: **2000** rpm
